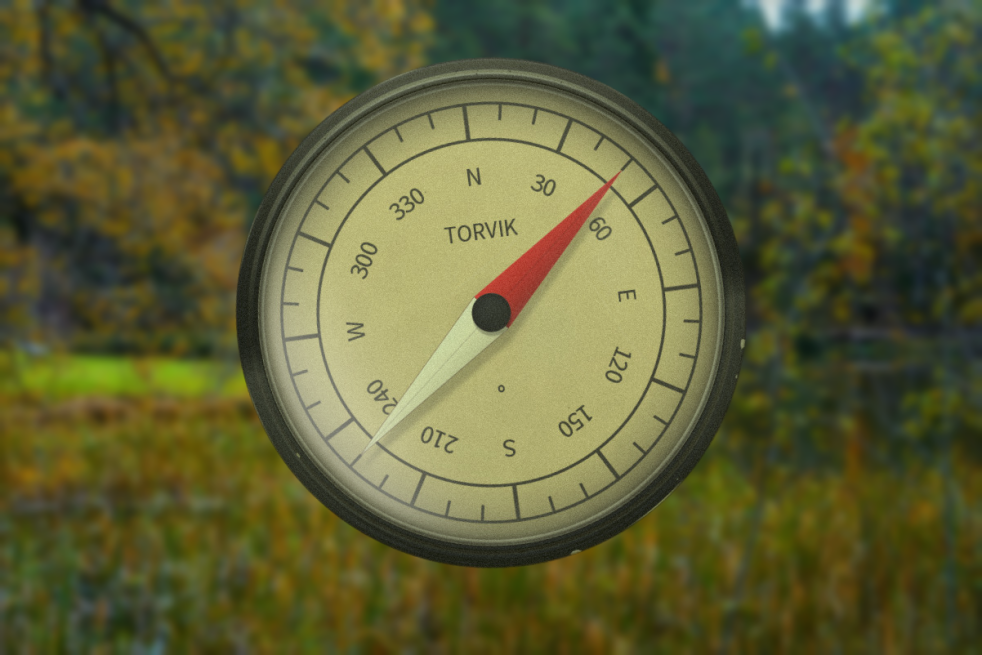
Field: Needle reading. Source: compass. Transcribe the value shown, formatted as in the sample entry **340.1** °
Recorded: **50** °
